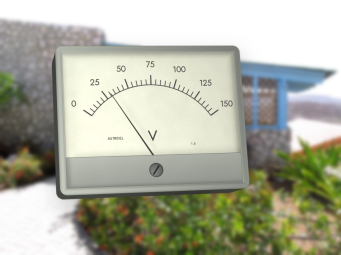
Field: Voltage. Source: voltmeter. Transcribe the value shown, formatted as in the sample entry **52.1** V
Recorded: **30** V
